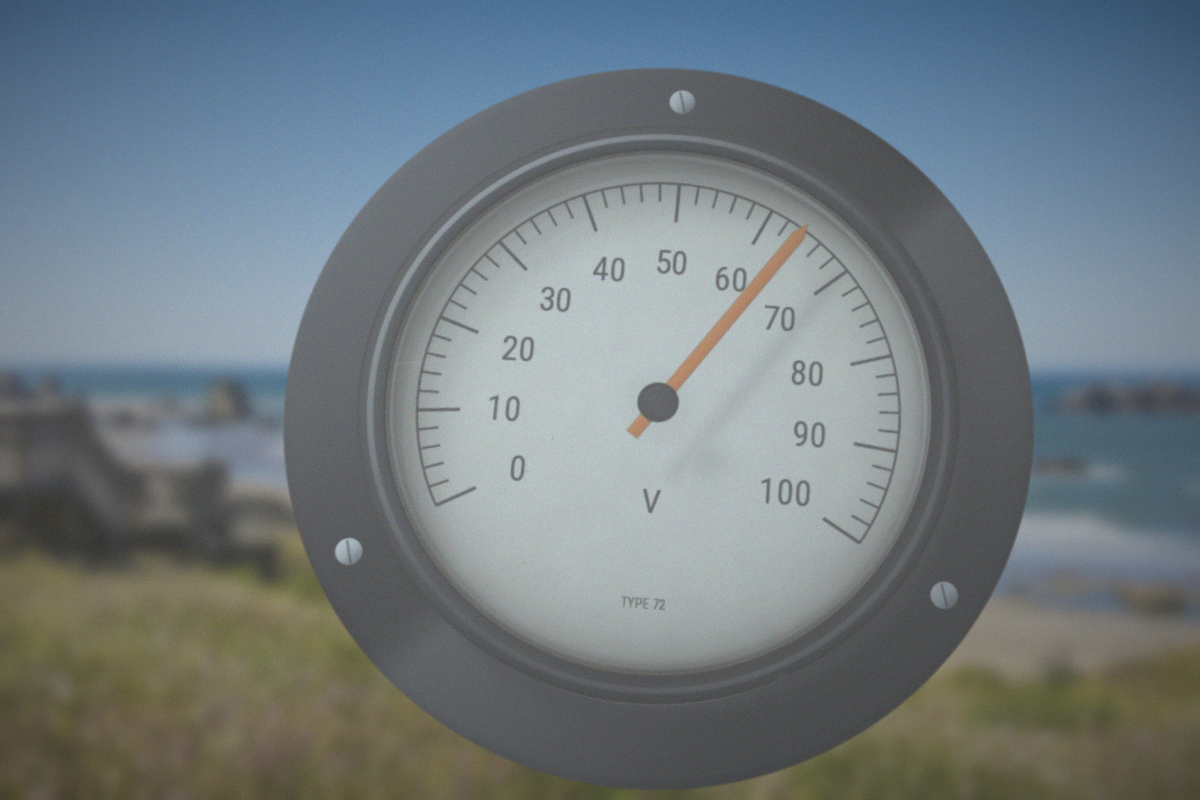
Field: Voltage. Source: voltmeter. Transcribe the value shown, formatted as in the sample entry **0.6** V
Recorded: **64** V
